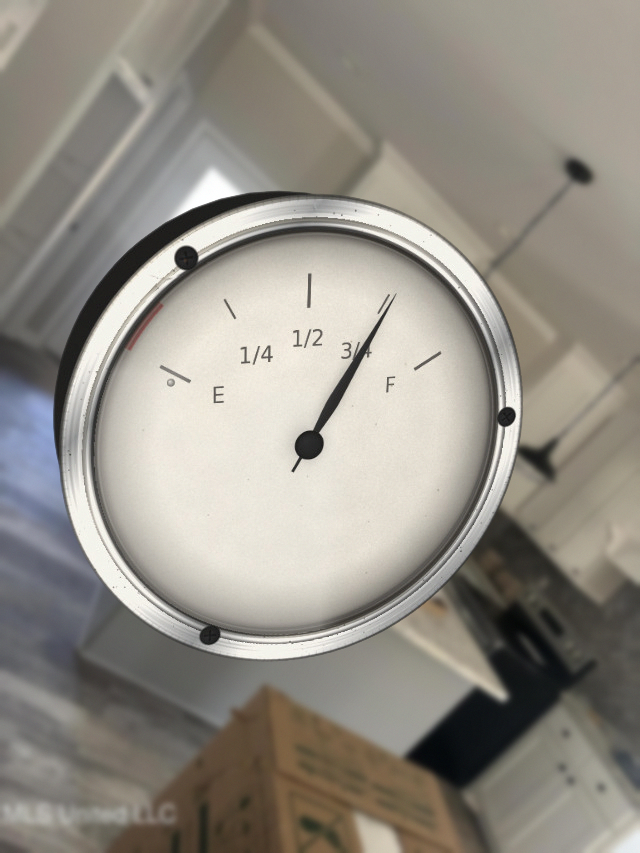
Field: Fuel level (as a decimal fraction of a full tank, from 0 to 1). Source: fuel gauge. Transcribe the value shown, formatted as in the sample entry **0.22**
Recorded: **0.75**
